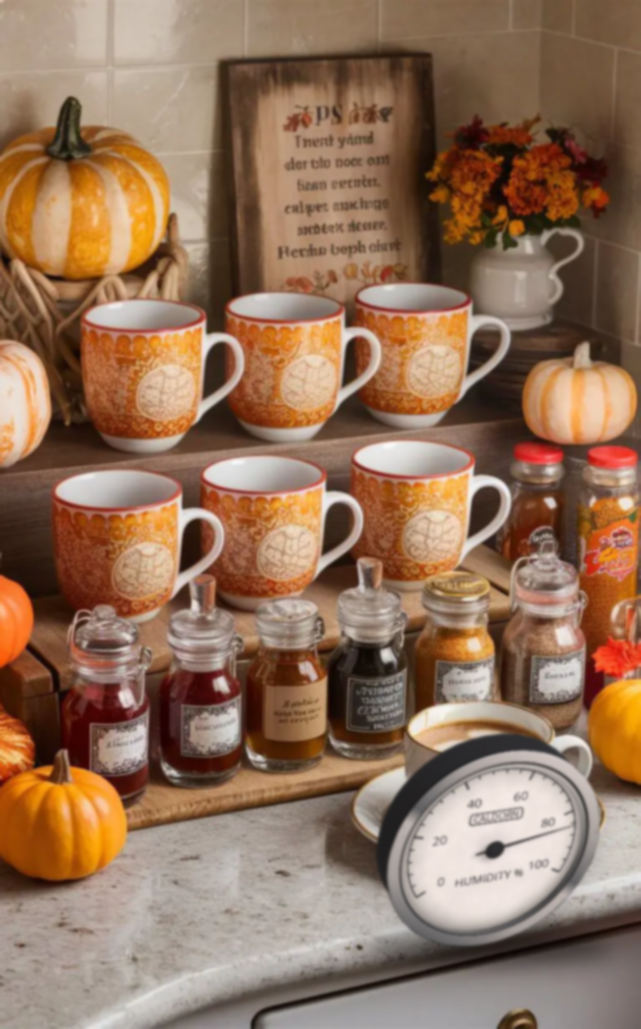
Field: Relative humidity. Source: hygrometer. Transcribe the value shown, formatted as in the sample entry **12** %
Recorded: **84** %
